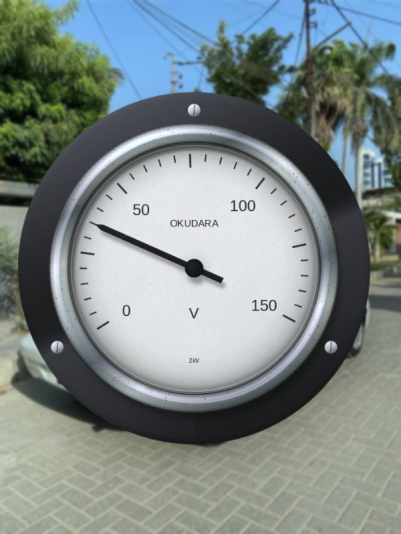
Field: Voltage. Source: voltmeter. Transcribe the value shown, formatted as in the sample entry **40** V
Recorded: **35** V
